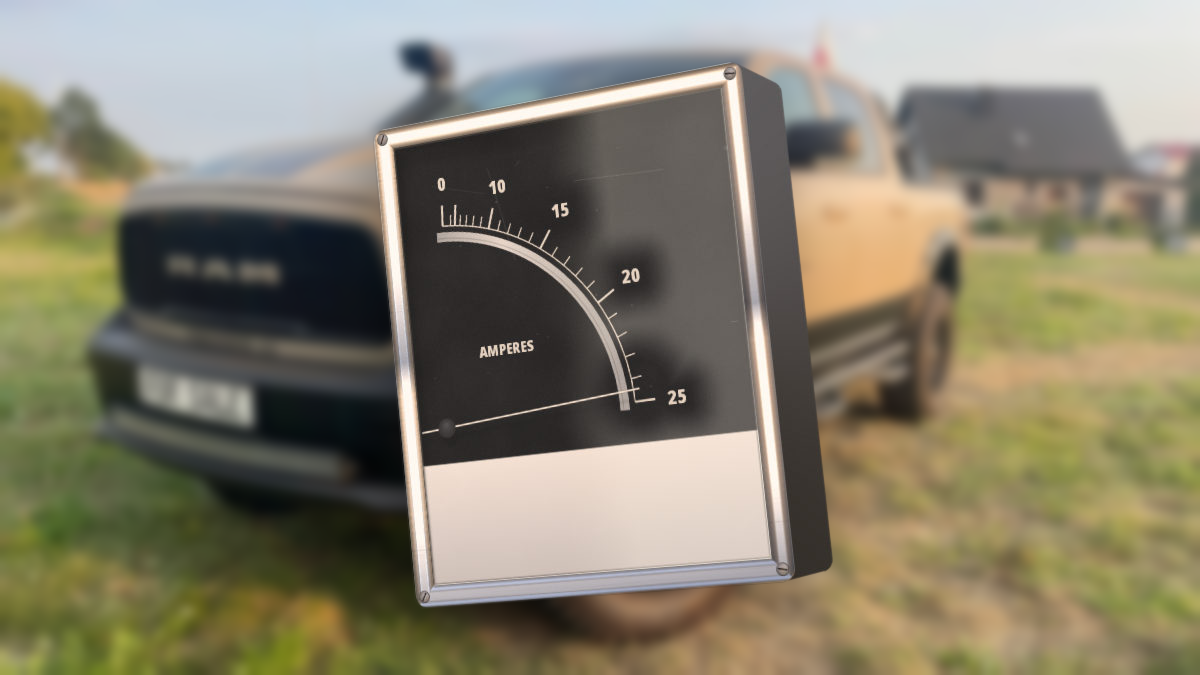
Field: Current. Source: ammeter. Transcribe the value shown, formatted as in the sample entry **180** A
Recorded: **24.5** A
